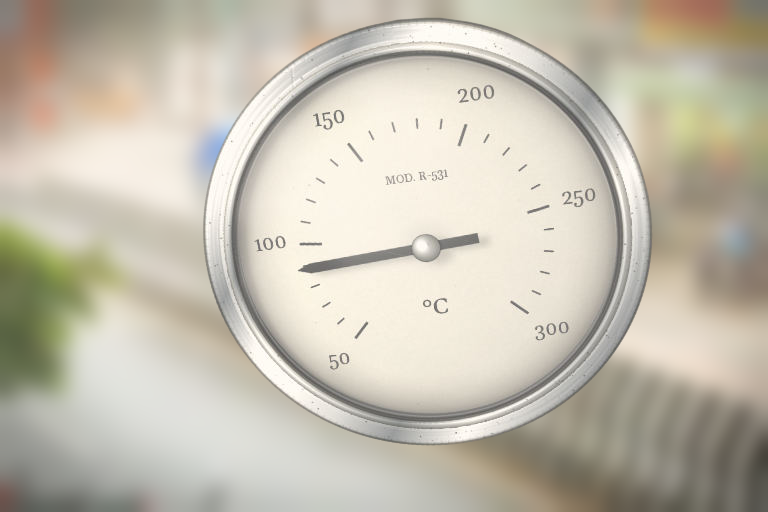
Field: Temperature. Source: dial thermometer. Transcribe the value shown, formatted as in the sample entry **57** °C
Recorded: **90** °C
